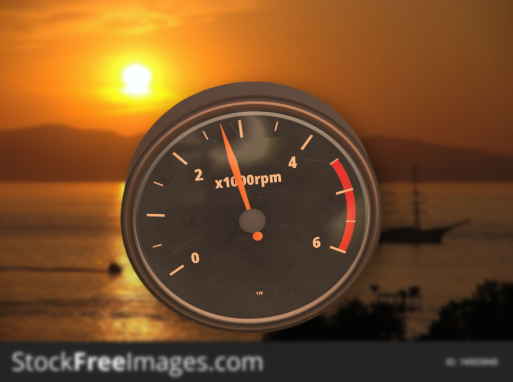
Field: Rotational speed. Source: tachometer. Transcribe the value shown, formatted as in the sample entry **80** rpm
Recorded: **2750** rpm
